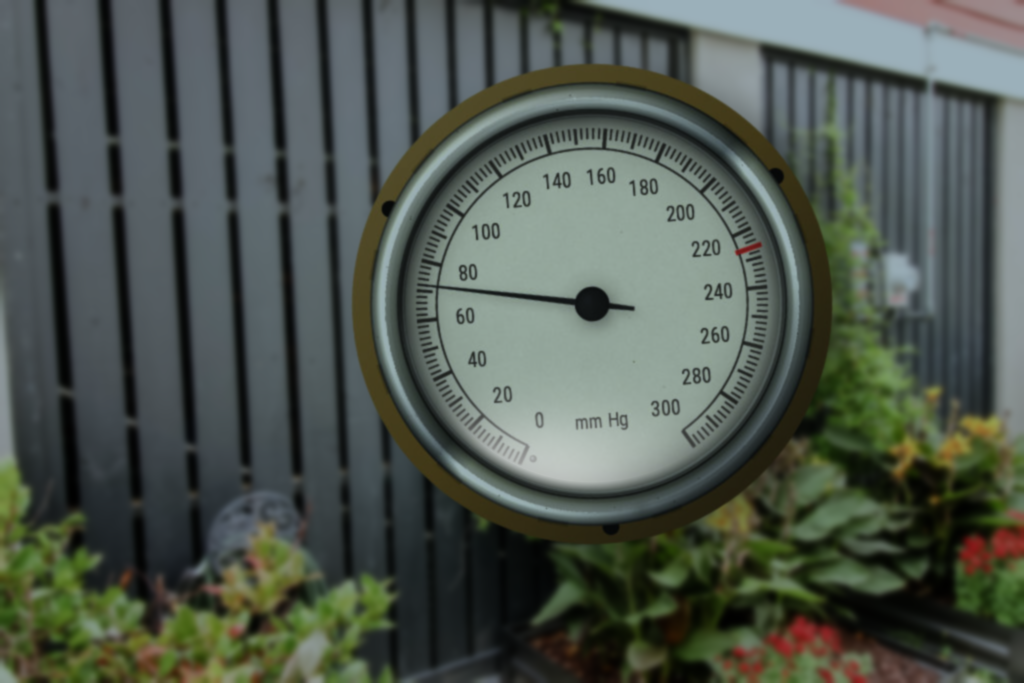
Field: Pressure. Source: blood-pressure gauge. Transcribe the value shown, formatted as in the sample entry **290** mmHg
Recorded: **72** mmHg
